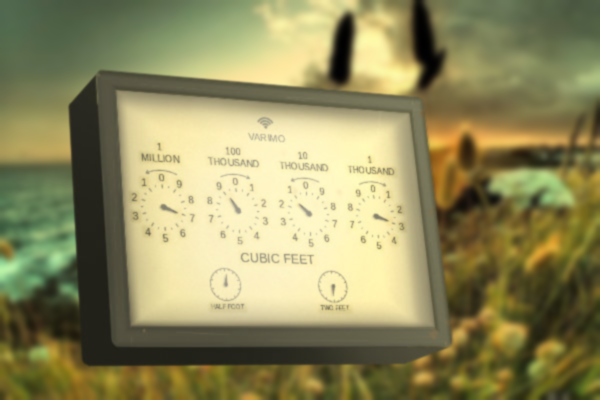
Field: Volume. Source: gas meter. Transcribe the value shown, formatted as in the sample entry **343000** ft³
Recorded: **691300** ft³
